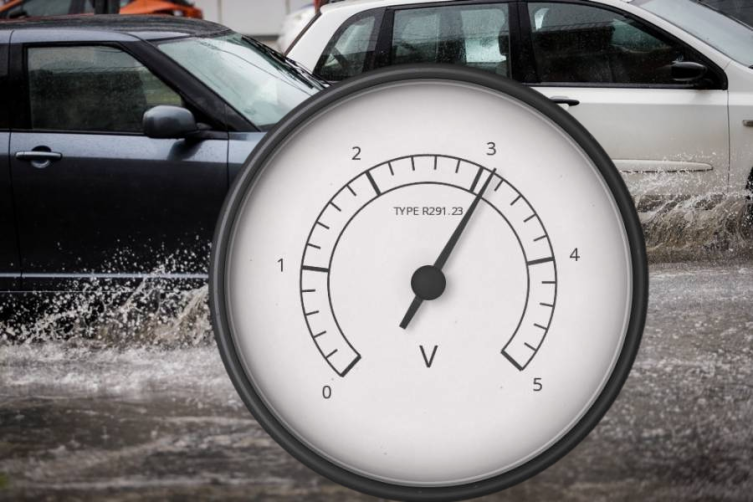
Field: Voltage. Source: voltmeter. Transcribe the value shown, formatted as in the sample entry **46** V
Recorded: **3.1** V
